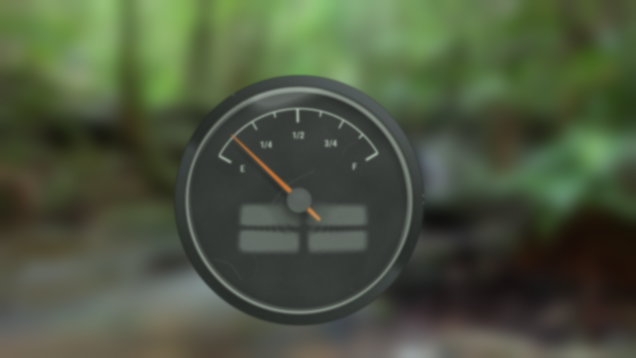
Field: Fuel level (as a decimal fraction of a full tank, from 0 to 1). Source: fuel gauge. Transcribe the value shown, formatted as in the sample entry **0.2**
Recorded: **0.125**
